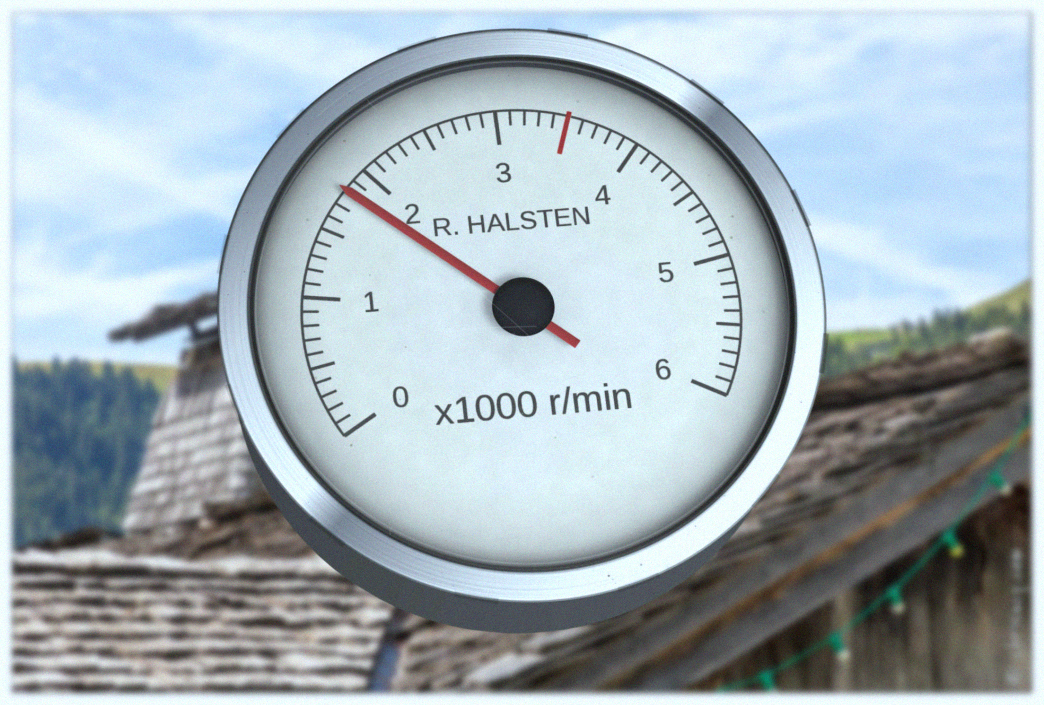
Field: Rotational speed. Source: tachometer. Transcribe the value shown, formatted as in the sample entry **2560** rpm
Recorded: **1800** rpm
